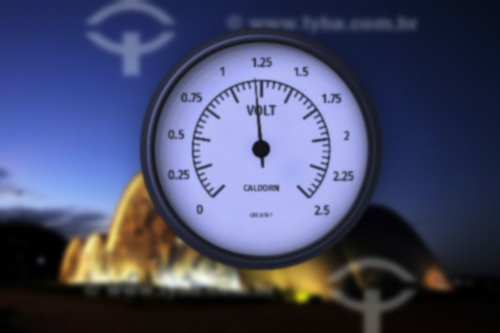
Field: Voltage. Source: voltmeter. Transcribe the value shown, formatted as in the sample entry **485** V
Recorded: **1.2** V
